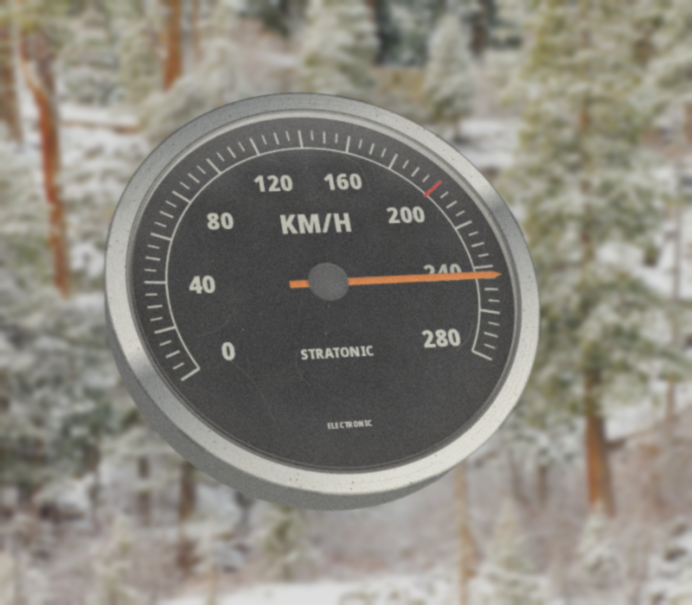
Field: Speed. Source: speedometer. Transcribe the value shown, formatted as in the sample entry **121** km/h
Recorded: **245** km/h
